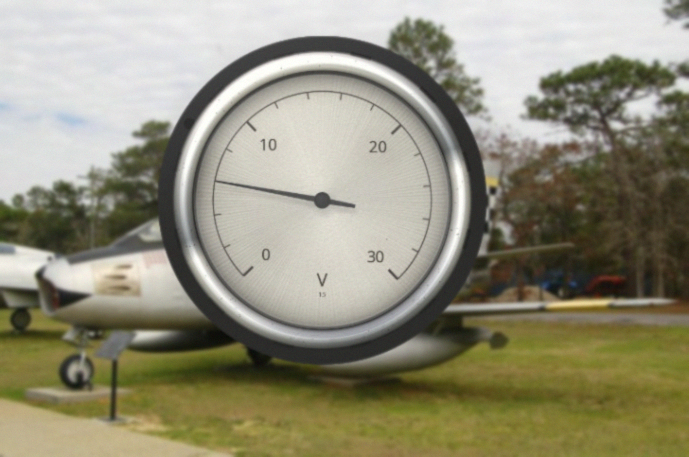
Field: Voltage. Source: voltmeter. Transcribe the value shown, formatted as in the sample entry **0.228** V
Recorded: **6** V
